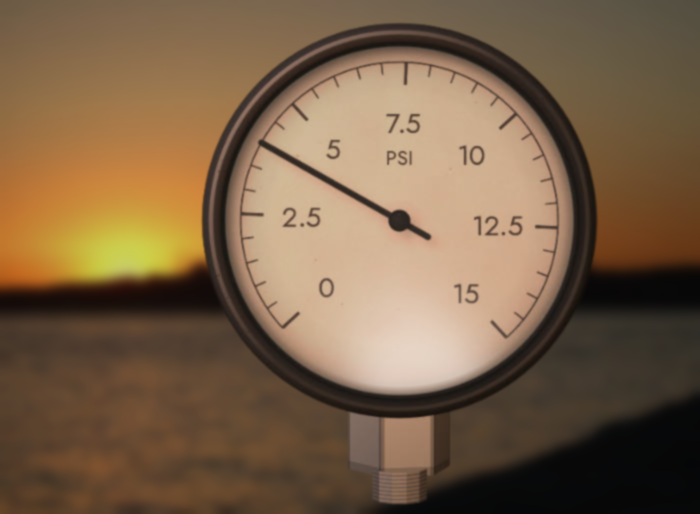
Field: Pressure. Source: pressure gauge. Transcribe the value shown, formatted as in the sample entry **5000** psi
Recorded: **4** psi
